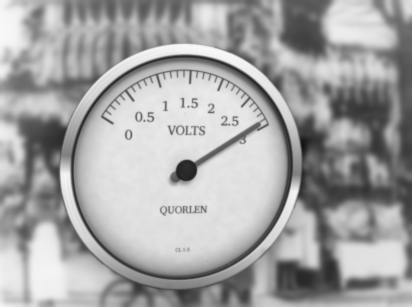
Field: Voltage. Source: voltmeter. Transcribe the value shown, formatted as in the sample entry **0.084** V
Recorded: **2.9** V
